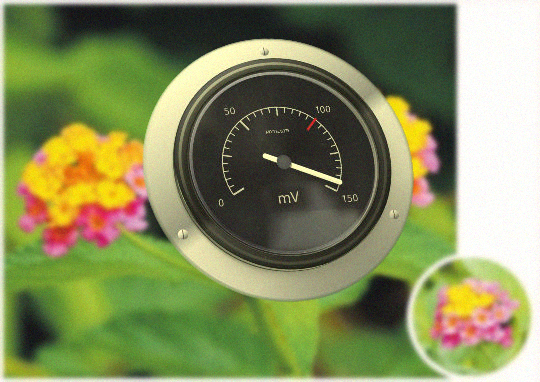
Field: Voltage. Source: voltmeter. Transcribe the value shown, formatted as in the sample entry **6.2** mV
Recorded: **145** mV
